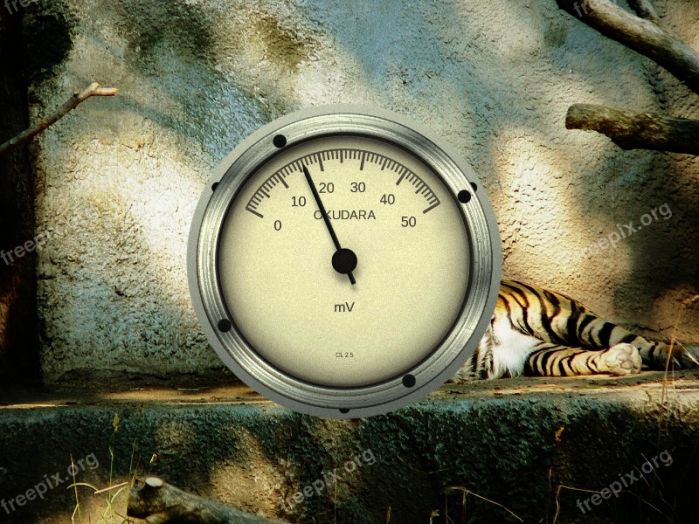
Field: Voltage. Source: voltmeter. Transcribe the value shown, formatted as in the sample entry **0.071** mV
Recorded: **16** mV
